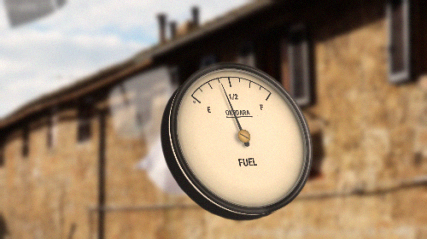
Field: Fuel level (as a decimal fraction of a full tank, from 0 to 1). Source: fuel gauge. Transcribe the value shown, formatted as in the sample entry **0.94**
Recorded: **0.375**
